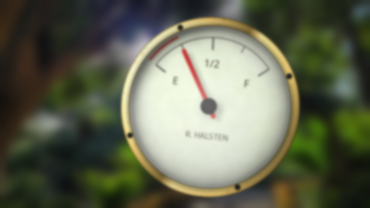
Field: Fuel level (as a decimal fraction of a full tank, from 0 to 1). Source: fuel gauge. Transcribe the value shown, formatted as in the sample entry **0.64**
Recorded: **0.25**
